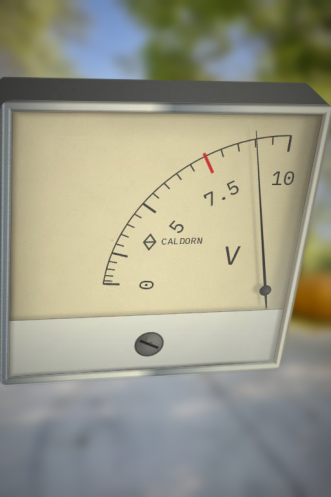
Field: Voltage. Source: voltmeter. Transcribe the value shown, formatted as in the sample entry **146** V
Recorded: **9** V
